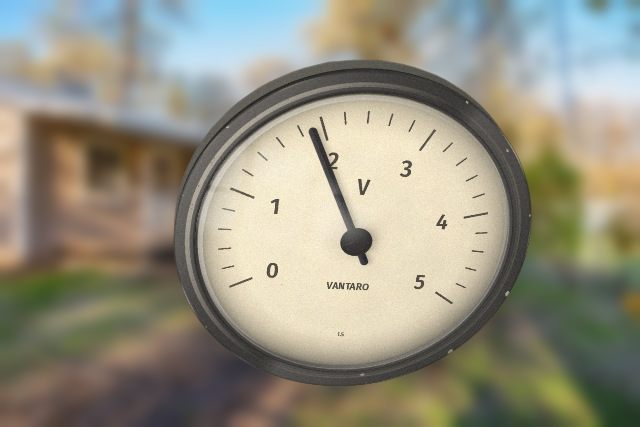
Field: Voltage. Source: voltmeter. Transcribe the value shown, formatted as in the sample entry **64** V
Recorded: **1.9** V
